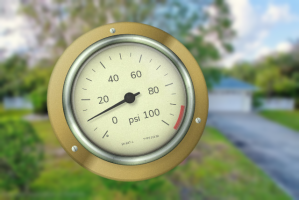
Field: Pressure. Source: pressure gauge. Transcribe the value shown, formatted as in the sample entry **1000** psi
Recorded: **10** psi
